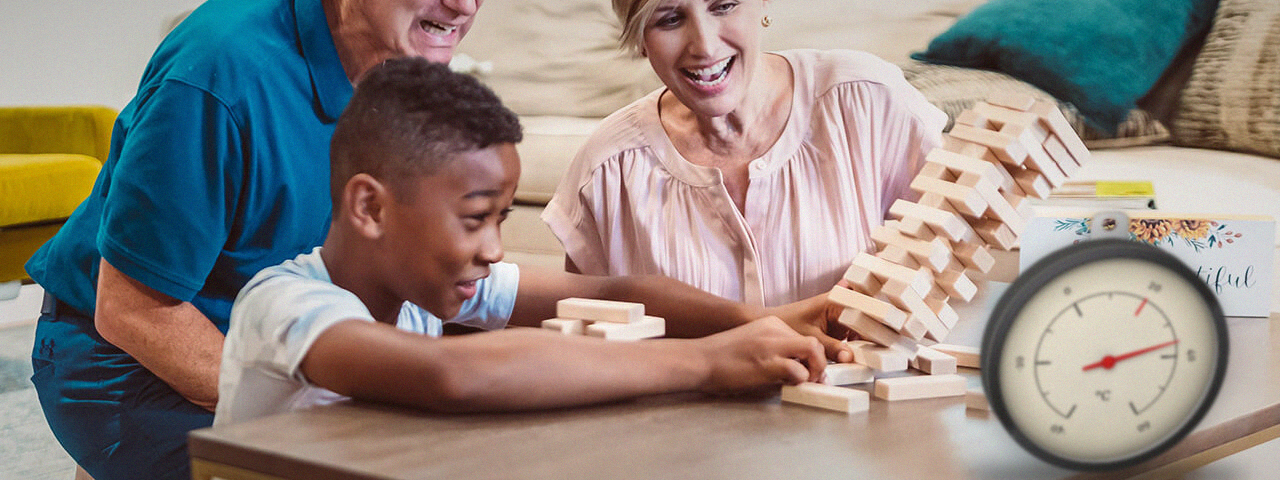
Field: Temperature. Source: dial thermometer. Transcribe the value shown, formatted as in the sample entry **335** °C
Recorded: **35** °C
